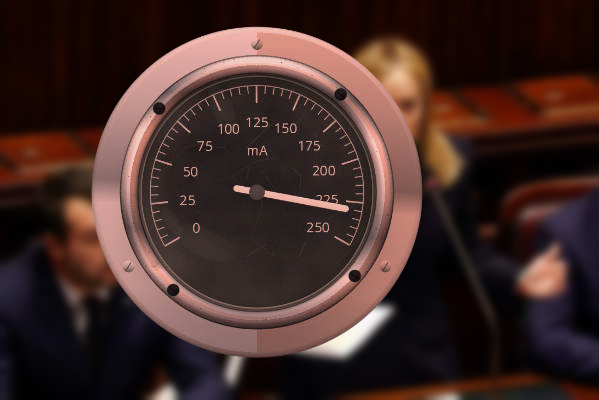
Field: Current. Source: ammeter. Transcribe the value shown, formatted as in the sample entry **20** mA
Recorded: **230** mA
